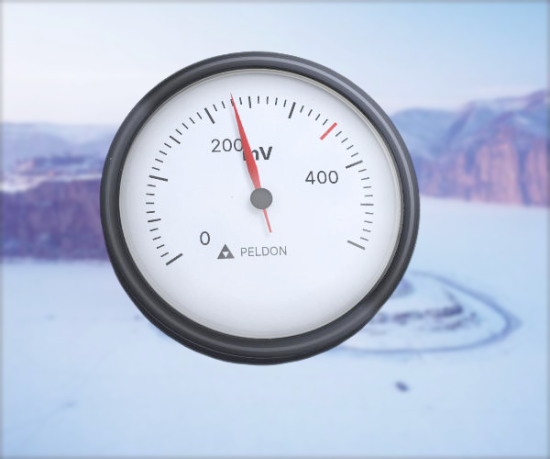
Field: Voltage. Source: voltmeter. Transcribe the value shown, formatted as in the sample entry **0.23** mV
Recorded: **230** mV
